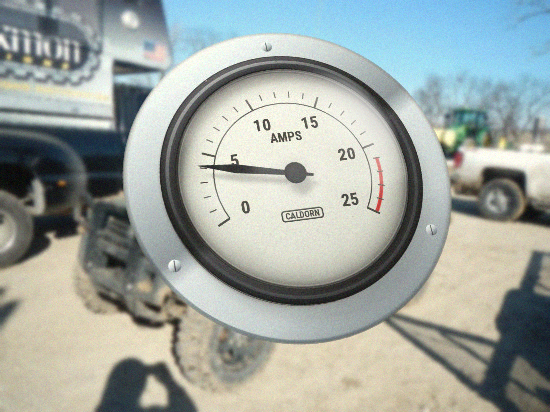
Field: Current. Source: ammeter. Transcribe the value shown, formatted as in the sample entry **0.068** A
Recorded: **4** A
